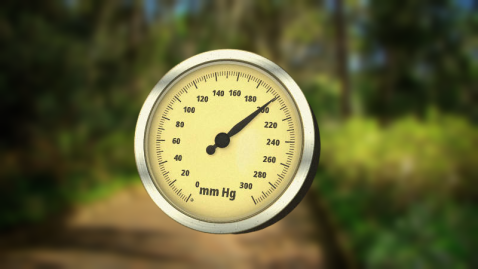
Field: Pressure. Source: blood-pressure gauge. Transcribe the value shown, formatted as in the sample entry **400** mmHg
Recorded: **200** mmHg
